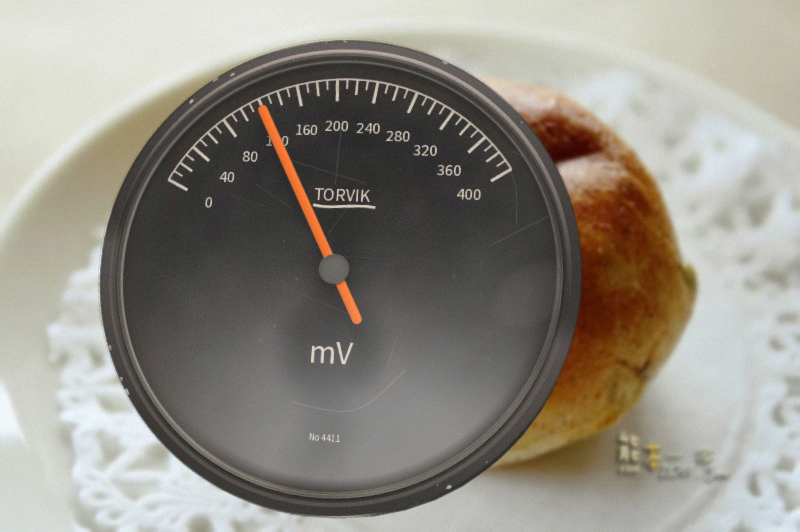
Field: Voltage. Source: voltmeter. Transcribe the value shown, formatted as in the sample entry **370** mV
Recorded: **120** mV
